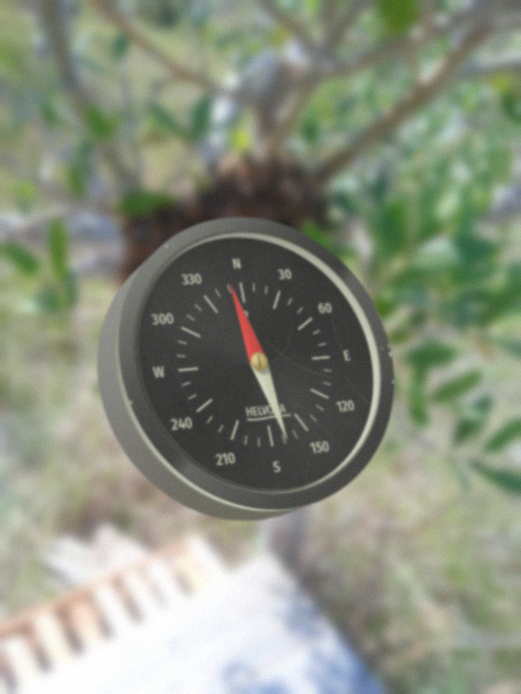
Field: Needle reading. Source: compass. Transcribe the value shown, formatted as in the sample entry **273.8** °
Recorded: **350** °
